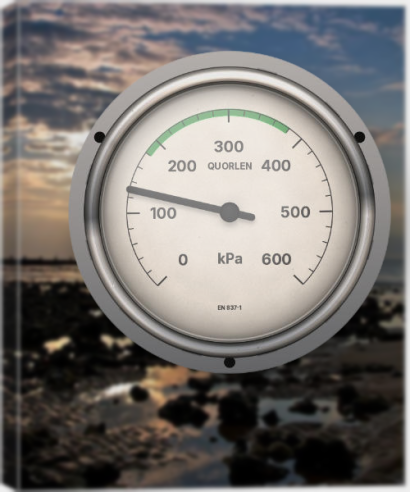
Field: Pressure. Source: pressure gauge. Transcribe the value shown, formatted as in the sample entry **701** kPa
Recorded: **130** kPa
